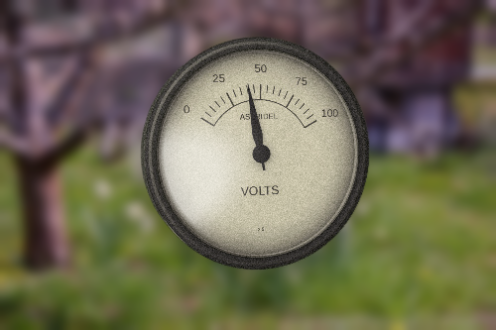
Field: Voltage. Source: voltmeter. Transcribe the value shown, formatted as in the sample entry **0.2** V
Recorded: **40** V
